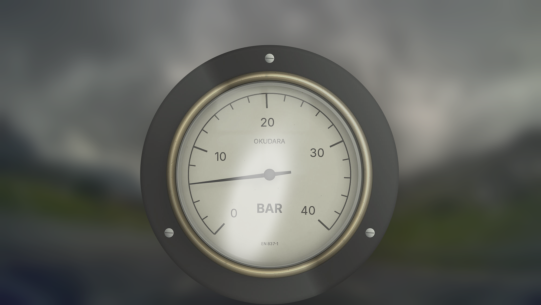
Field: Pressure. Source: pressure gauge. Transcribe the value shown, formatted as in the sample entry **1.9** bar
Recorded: **6** bar
